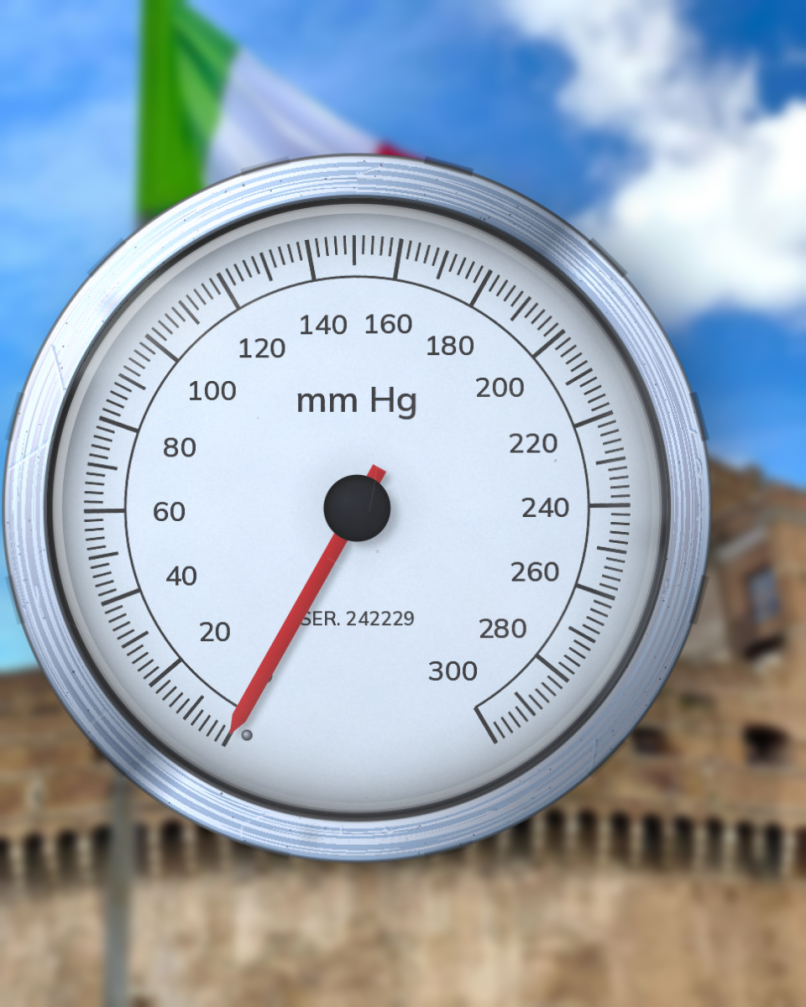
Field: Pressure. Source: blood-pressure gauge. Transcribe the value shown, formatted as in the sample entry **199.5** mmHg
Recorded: **0** mmHg
